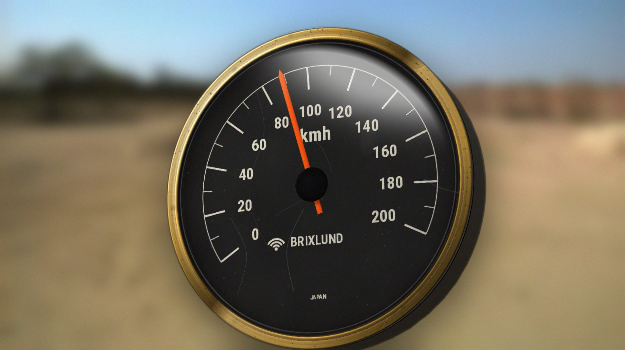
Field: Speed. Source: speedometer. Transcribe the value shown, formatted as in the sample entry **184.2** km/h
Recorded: **90** km/h
